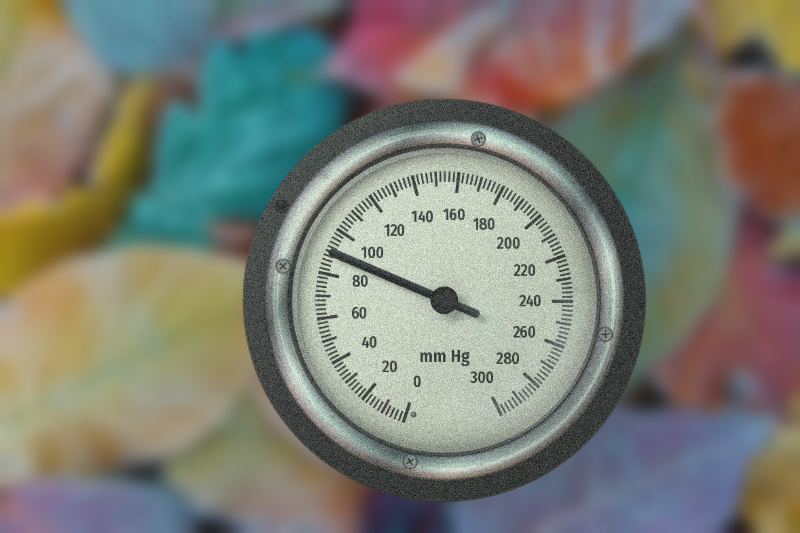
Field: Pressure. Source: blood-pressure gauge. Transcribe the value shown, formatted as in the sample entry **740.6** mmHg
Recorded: **90** mmHg
